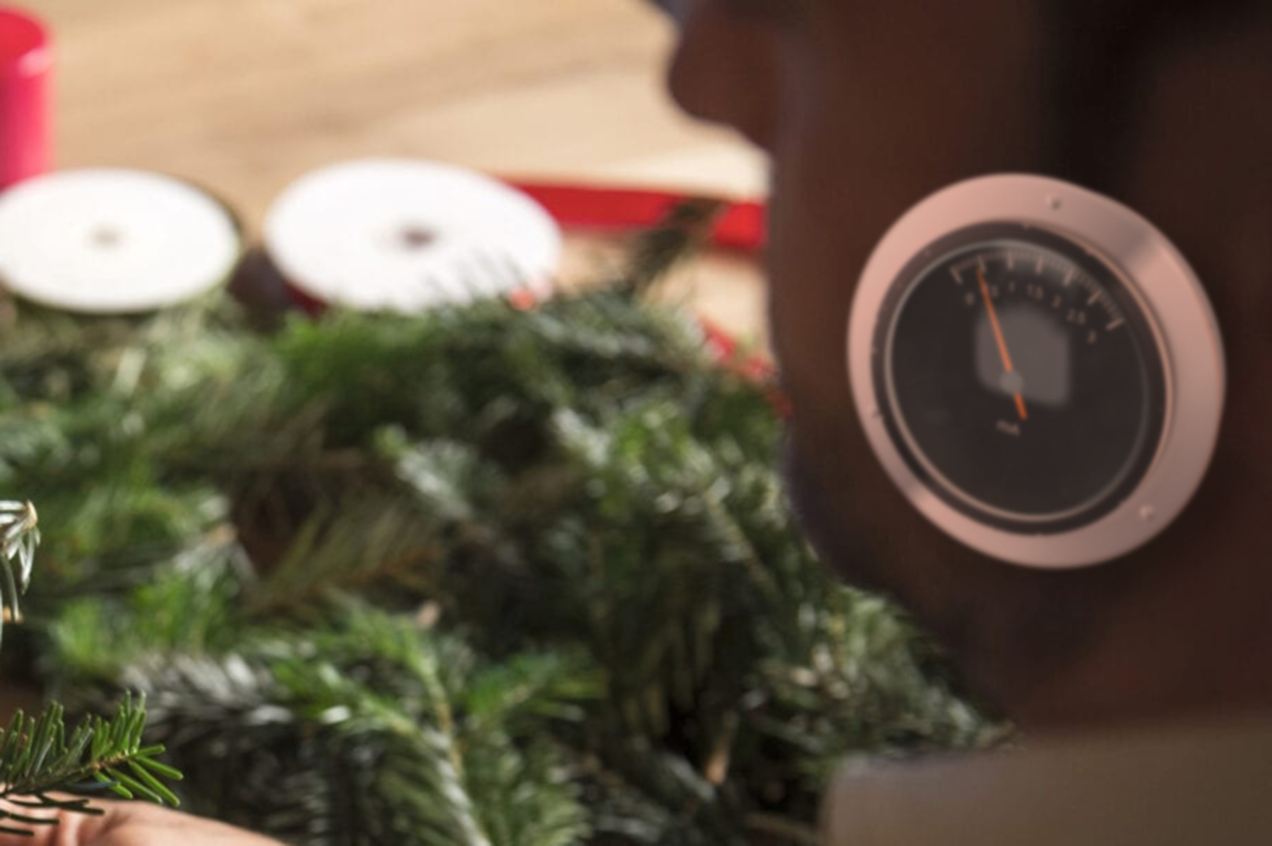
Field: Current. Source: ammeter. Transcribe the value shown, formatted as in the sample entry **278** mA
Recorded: **0.5** mA
